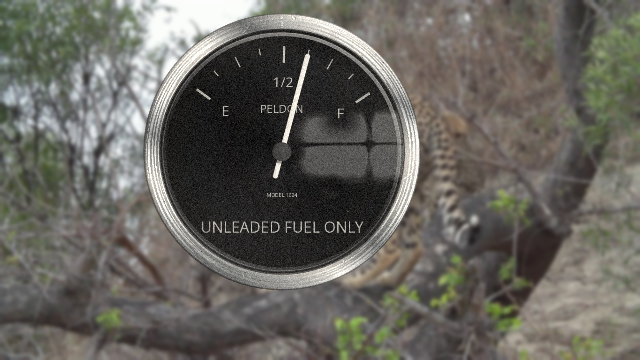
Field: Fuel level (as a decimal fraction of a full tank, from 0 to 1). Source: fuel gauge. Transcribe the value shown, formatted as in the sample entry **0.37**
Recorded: **0.625**
